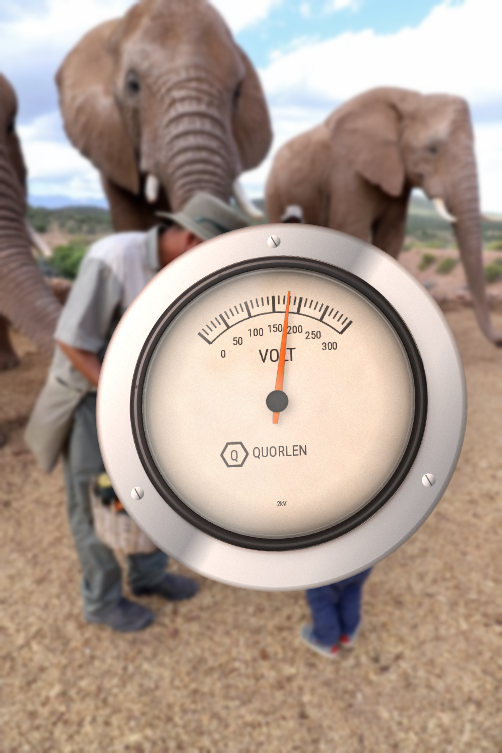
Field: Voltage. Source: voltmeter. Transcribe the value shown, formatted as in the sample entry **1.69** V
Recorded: **180** V
